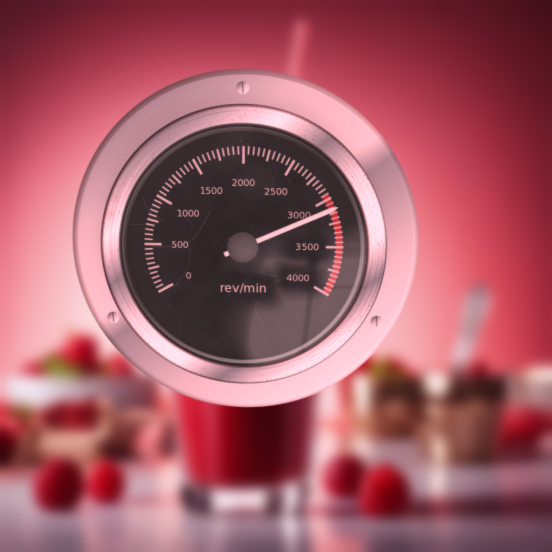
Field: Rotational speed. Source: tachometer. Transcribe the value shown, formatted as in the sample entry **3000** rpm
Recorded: **3100** rpm
